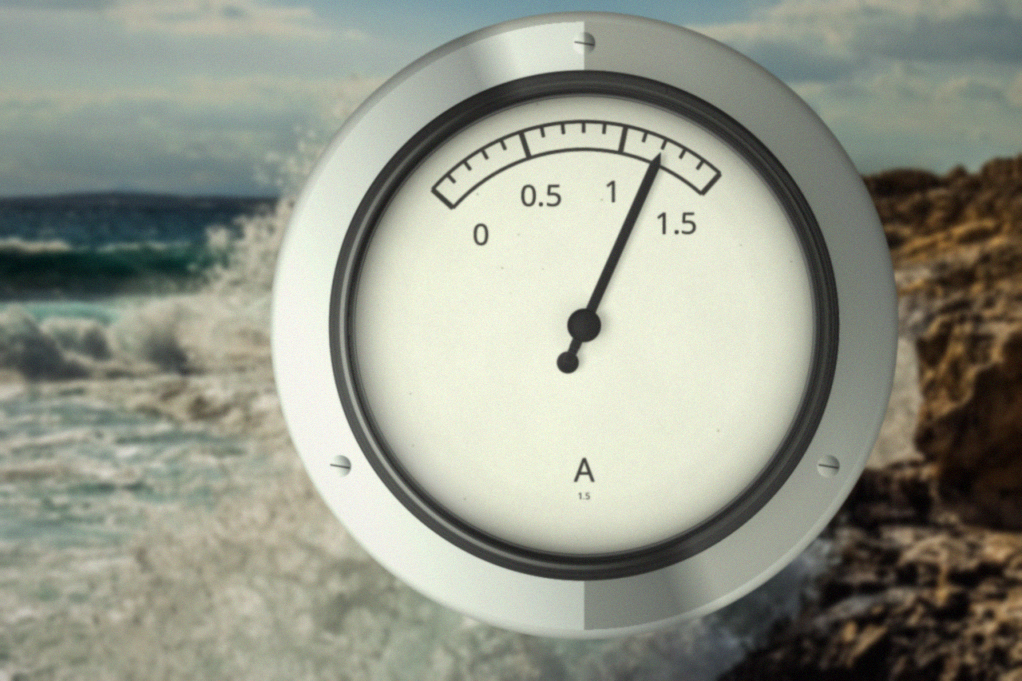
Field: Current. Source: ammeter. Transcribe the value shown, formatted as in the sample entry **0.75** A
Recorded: **1.2** A
